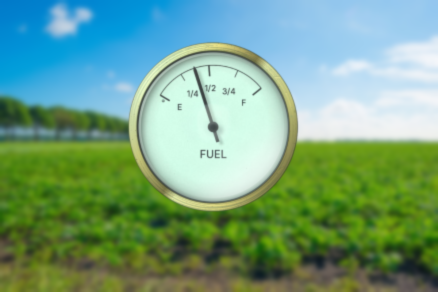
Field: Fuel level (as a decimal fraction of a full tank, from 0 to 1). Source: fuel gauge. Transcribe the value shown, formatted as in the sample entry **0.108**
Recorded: **0.375**
